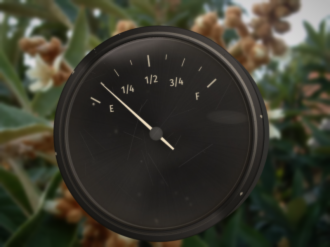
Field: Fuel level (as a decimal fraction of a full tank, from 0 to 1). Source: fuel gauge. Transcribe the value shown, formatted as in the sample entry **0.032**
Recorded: **0.125**
